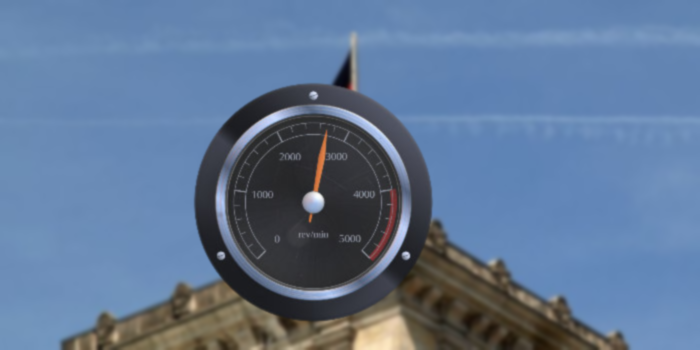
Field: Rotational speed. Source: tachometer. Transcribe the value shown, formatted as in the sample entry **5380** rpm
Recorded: **2700** rpm
